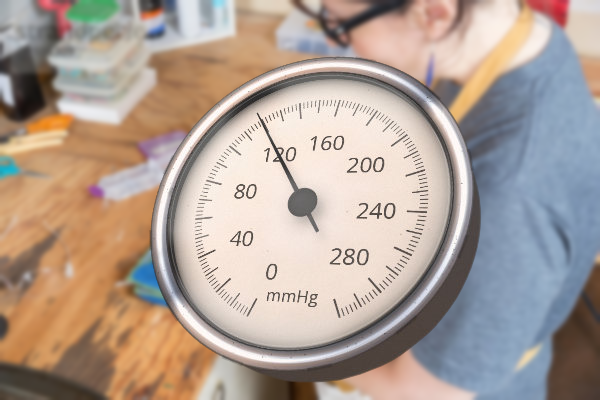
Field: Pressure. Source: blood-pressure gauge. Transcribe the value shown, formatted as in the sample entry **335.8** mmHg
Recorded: **120** mmHg
